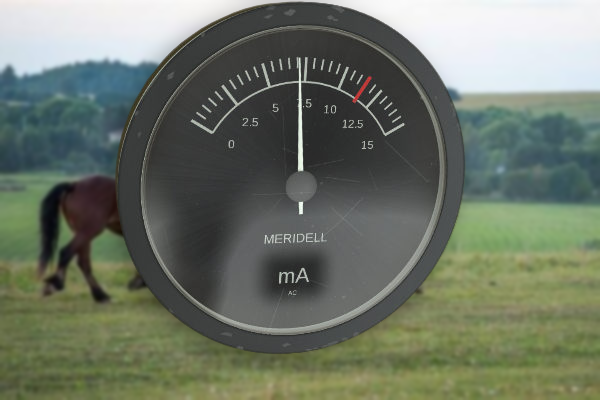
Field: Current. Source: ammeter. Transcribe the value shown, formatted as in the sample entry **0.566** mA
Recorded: **7** mA
